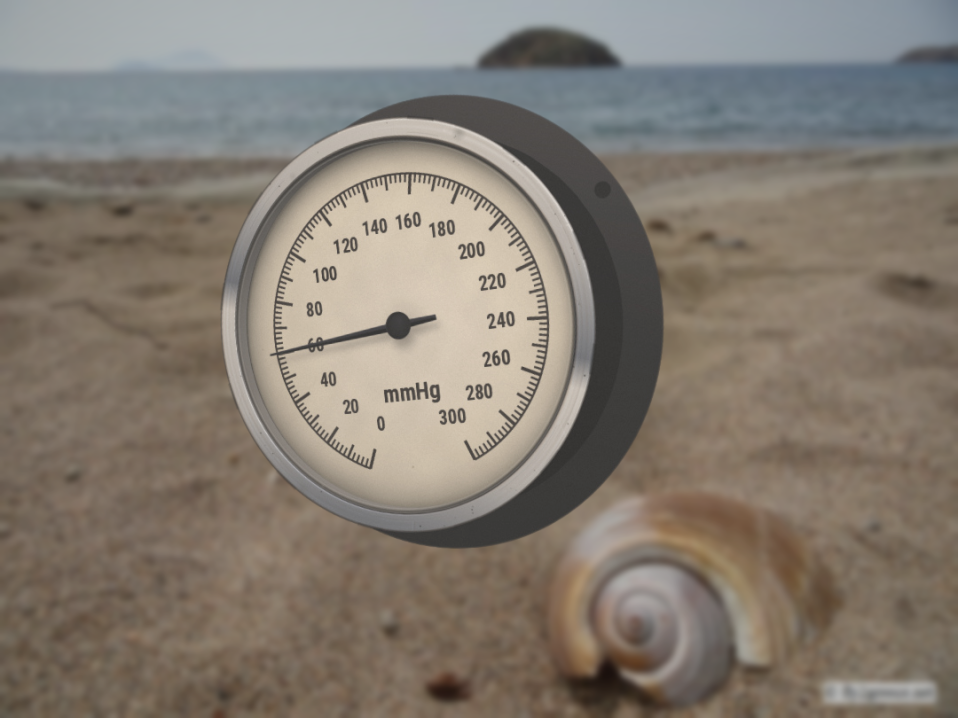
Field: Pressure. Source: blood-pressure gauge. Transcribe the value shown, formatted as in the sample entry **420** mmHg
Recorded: **60** mmHg
